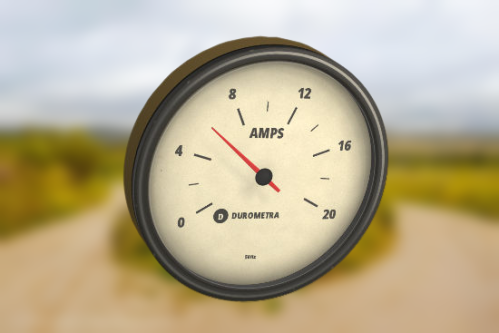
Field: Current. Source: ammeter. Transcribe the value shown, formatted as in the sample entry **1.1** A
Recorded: **6** A
